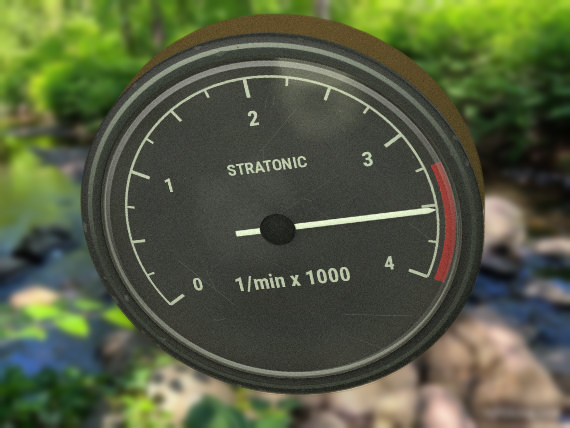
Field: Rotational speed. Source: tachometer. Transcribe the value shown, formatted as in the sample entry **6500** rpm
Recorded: **3500** rpm
